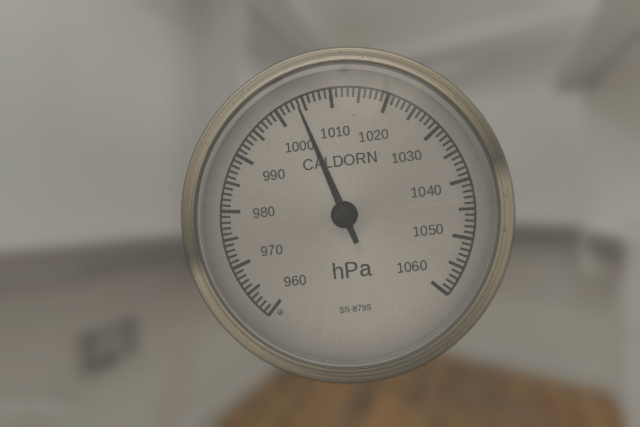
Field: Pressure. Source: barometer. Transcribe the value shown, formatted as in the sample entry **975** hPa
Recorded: **1004** hPa
